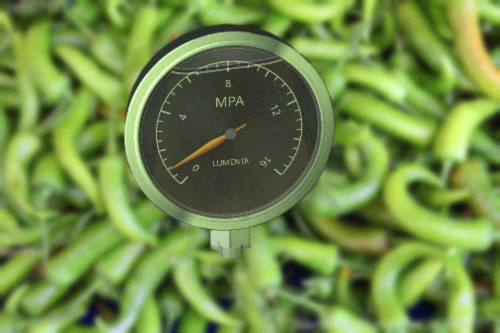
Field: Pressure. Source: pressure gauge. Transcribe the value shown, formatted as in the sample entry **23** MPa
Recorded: **1** MPa
